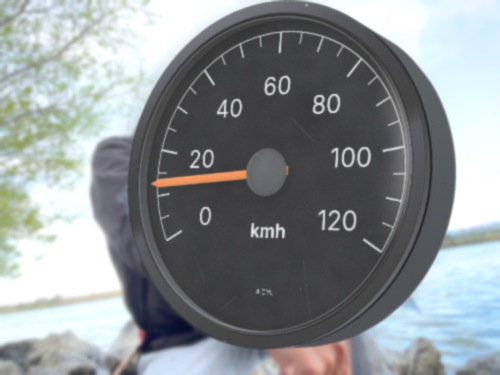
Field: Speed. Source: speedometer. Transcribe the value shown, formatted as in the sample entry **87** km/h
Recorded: **12.5** km/h
